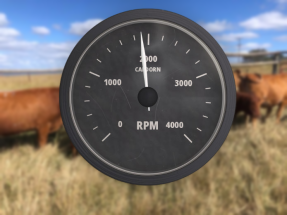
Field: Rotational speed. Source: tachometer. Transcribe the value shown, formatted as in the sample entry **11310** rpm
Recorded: **1900** rpm
